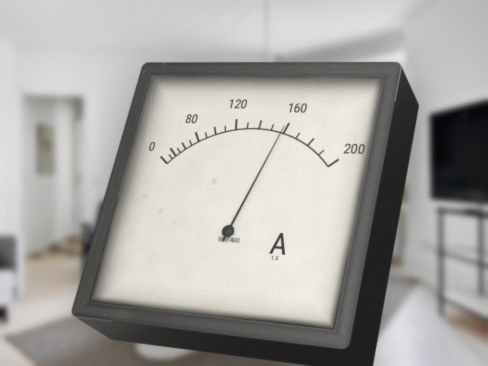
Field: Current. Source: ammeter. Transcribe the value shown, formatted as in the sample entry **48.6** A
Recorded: **160** A
